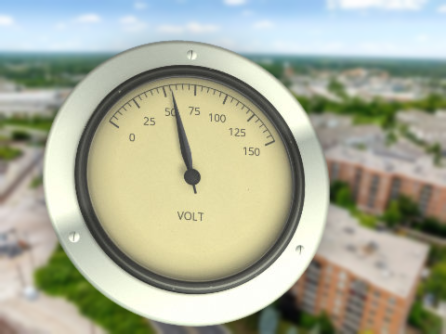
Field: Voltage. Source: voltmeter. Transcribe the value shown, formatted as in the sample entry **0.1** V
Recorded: **55** V
